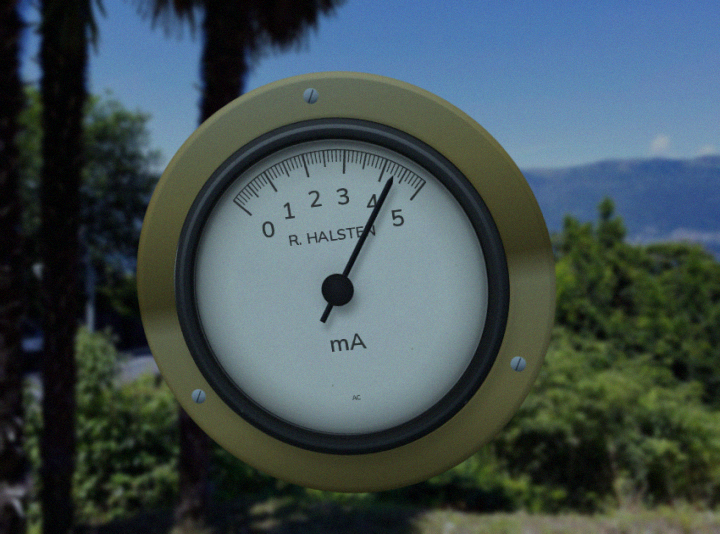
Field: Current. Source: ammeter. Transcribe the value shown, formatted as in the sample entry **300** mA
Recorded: **4.3** mA
